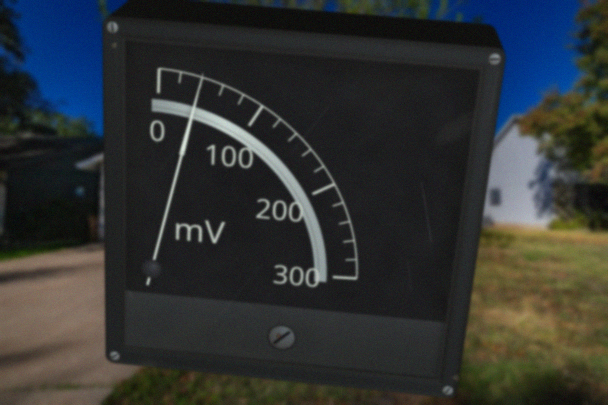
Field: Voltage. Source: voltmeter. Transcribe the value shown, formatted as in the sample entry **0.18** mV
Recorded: **40** mV
